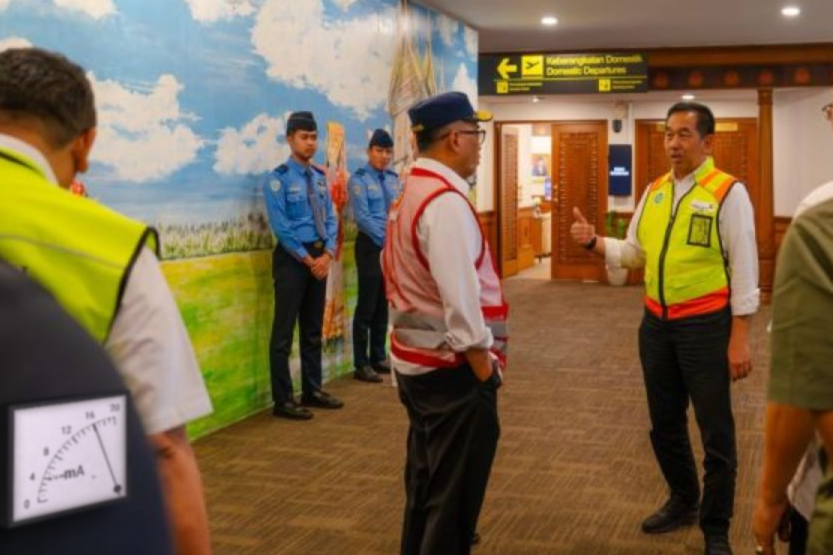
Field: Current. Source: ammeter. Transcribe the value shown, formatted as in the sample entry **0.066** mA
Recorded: **16** mA
